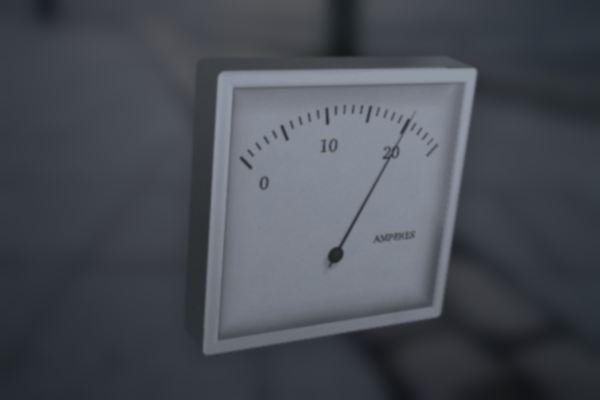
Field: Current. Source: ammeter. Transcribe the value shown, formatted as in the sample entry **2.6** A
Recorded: **20** A
